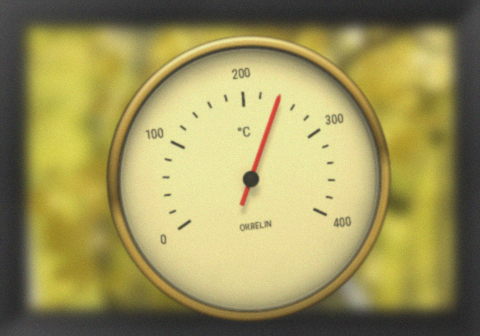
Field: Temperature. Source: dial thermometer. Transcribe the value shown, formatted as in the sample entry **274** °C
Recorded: **240** °C
